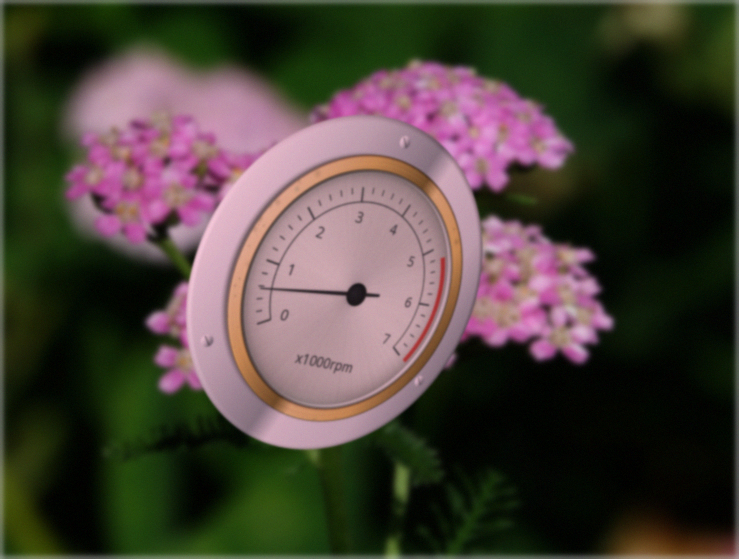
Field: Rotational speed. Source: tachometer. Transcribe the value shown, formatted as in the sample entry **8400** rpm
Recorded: **600** rpm
